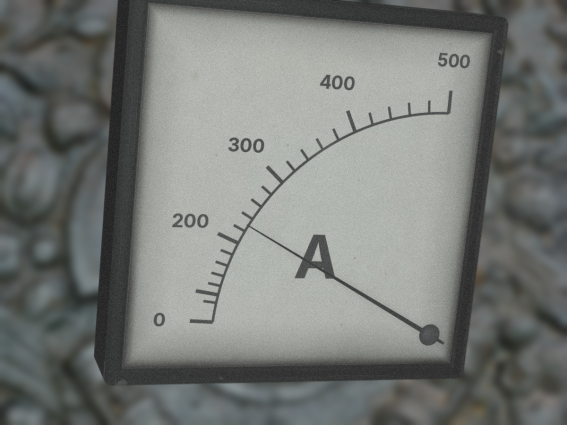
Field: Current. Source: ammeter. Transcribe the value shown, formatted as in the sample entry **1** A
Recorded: **230** A
